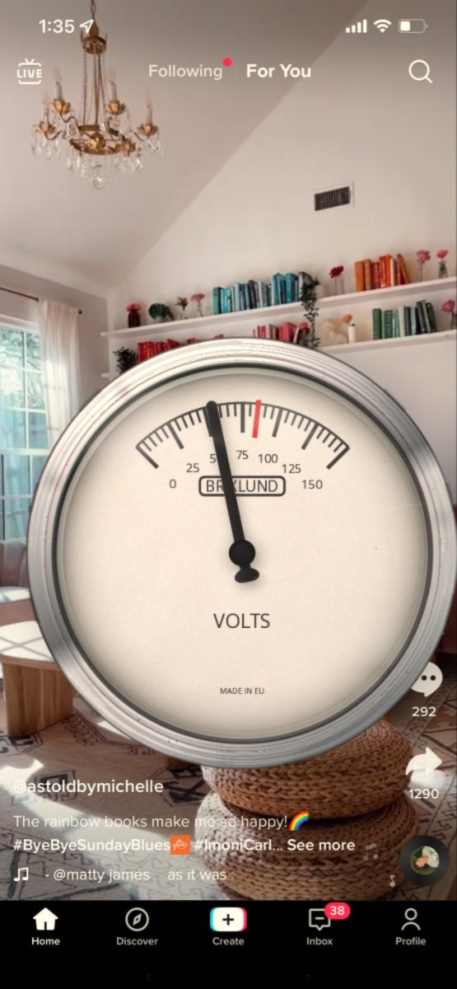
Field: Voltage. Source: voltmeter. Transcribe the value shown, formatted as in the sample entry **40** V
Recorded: **55** V
